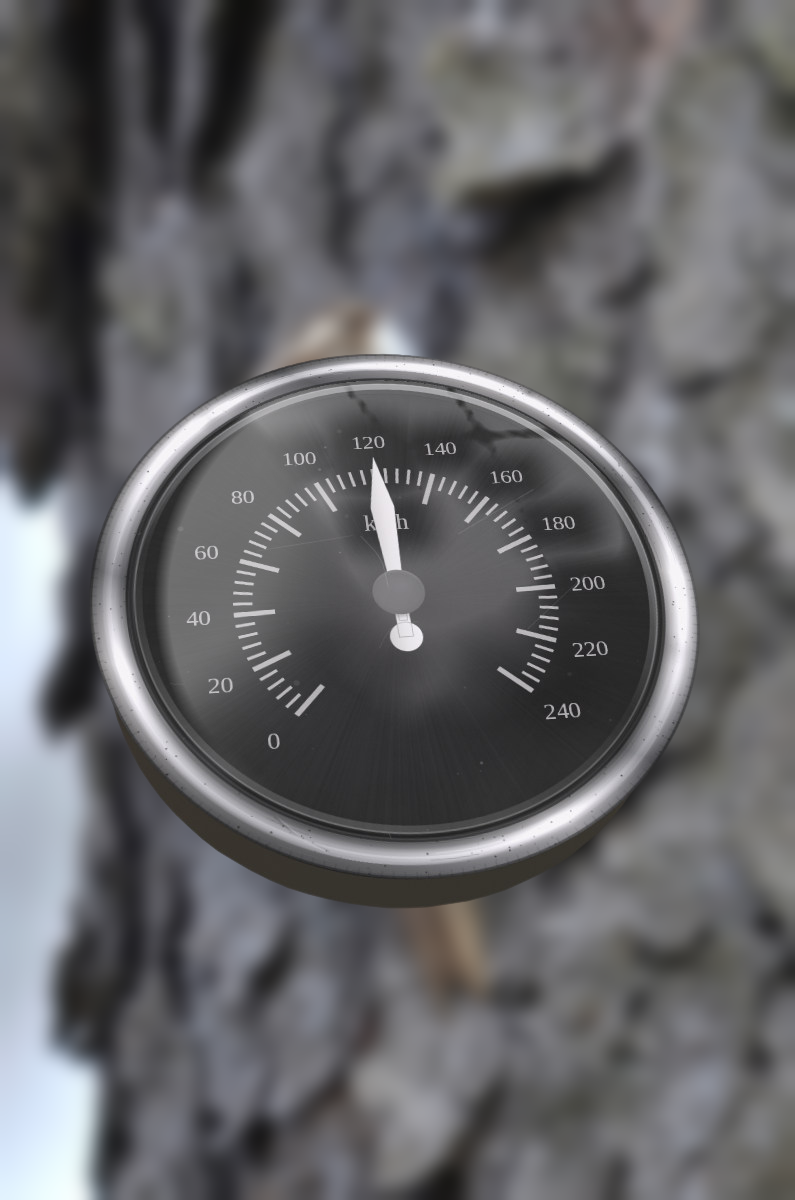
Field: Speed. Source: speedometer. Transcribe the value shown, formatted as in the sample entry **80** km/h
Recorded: **120** km/h
